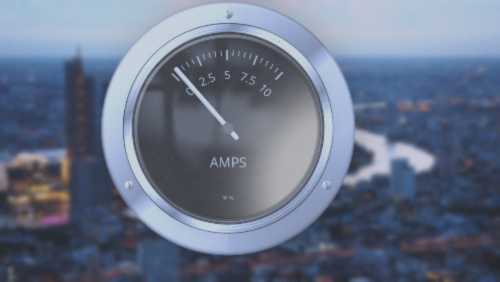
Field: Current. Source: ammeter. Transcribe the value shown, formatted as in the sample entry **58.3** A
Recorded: **0.5** A
